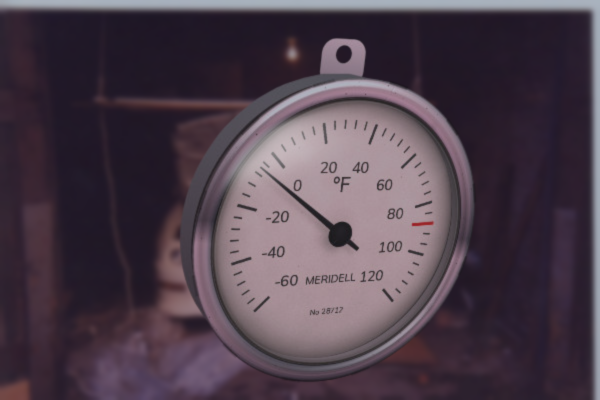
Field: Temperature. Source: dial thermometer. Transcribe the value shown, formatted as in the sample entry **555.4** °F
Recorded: **-6** °F
